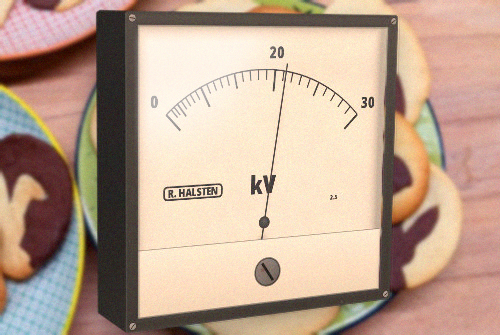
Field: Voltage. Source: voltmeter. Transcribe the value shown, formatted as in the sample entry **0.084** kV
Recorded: **21** kV
